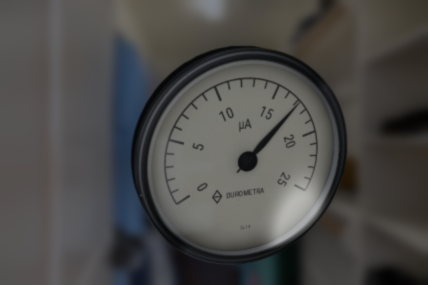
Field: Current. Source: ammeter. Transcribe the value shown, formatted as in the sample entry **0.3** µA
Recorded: **17** µA
